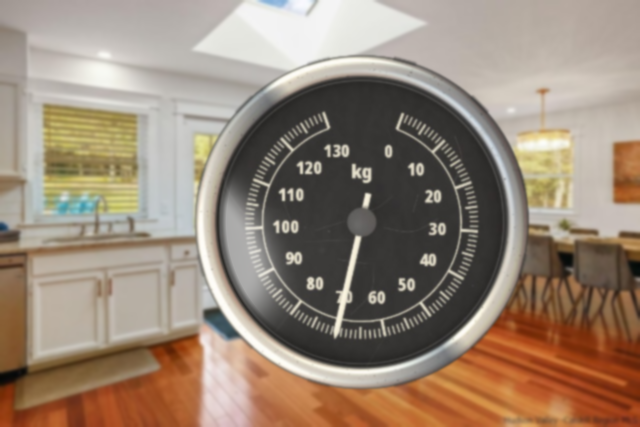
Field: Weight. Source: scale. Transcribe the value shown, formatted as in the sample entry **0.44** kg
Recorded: **70** kg
